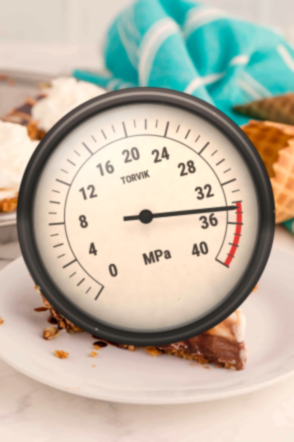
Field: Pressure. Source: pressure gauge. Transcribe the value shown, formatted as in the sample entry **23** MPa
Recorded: **34.5** MPa
